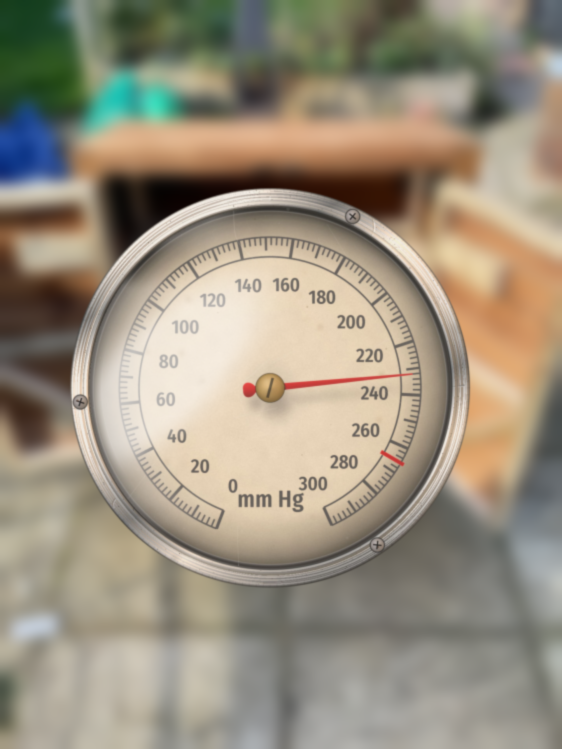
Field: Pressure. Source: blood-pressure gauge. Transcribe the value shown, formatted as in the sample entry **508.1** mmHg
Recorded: **232** mmHg
